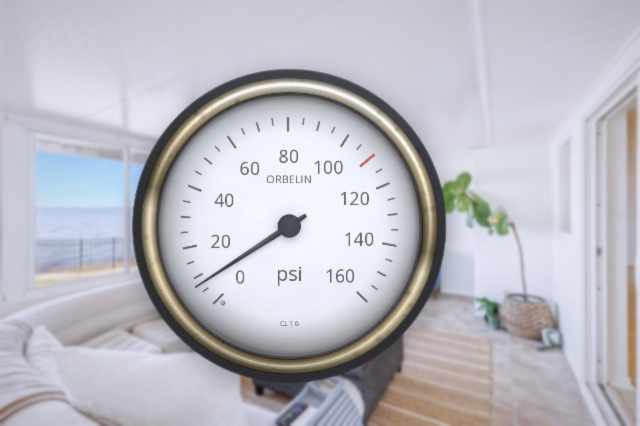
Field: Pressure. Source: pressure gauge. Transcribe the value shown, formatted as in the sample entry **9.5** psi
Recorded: **7.5** psi
